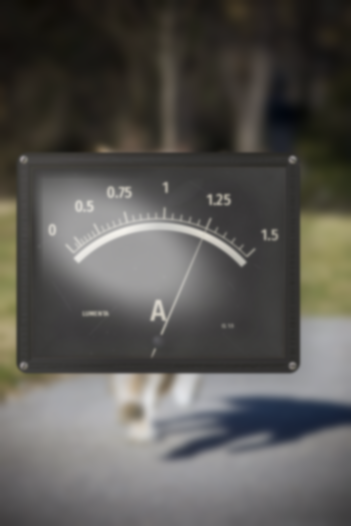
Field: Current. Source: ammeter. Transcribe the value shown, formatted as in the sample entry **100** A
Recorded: **1.25** A
